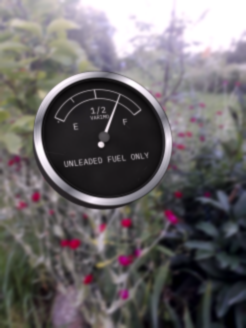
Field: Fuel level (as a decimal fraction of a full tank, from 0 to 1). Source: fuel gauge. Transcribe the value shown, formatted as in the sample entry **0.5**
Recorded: **0.75**
